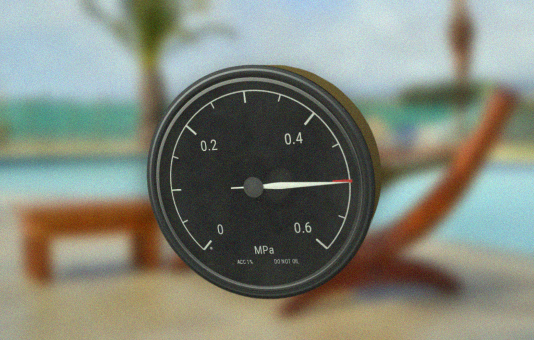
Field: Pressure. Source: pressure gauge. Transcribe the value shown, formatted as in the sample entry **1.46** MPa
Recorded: **0.5** MPa
